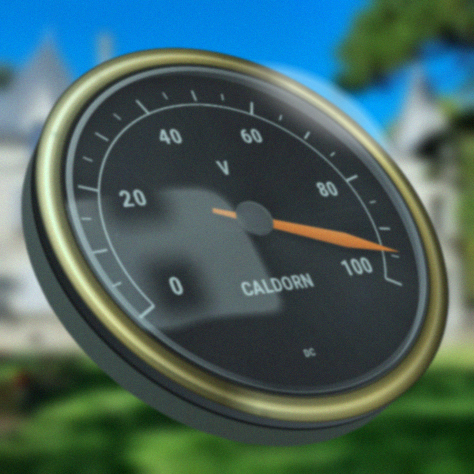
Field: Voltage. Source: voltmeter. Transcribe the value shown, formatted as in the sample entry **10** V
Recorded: **95** V
